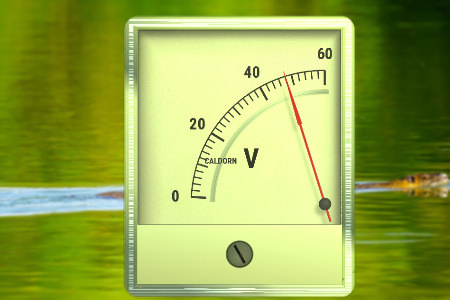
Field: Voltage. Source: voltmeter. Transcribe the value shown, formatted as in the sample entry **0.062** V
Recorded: **48** V
